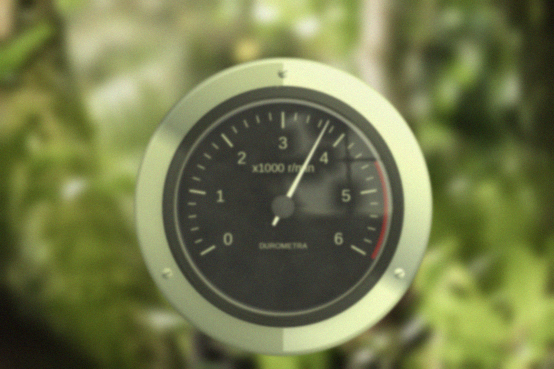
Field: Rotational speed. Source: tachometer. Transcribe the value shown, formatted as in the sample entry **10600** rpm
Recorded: **3700** rpm
